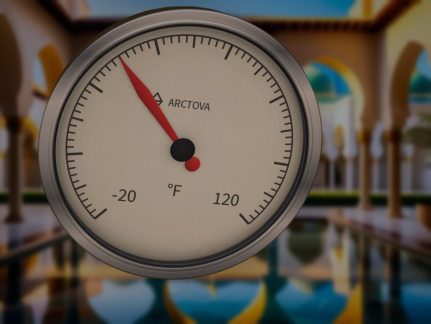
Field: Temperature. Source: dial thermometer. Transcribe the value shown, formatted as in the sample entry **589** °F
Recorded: **30** °F
